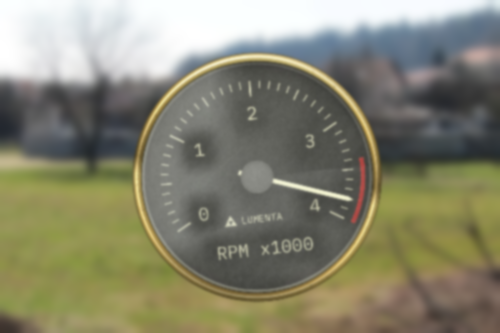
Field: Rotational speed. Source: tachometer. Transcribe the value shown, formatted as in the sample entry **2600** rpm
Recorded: **3800** rpm
